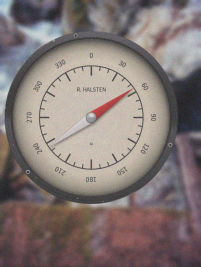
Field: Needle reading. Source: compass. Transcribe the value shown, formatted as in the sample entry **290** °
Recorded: **55** °
